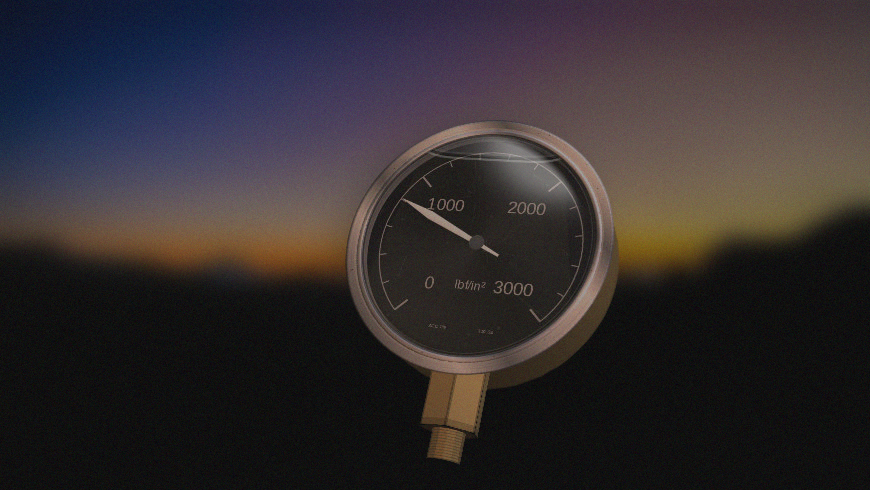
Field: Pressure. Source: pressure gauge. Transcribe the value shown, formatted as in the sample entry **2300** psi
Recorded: **800** psi
